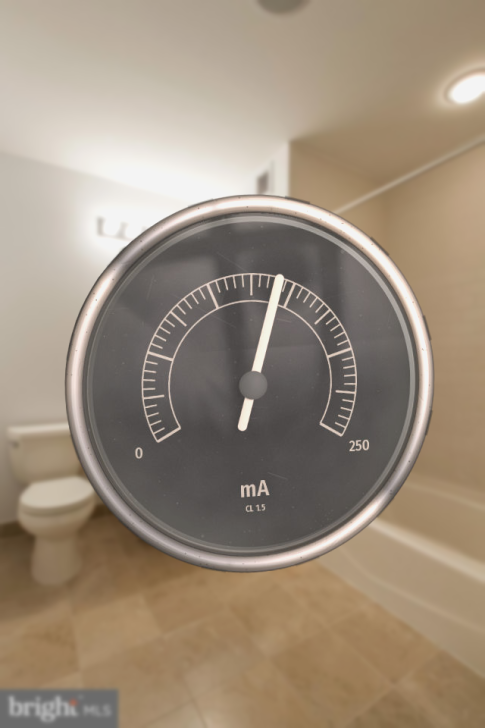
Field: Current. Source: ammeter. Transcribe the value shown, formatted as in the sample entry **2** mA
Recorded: **140** mA
